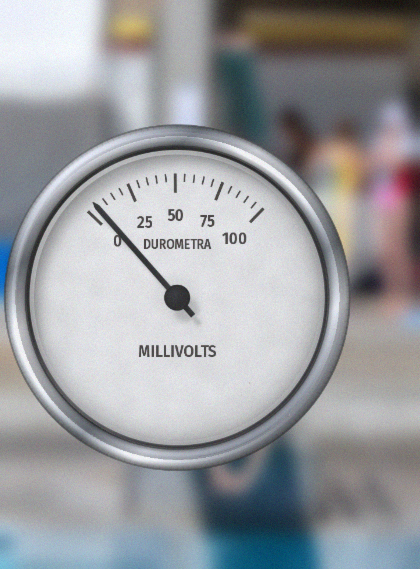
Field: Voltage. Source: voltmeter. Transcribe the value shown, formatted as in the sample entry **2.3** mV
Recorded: **5** mV
